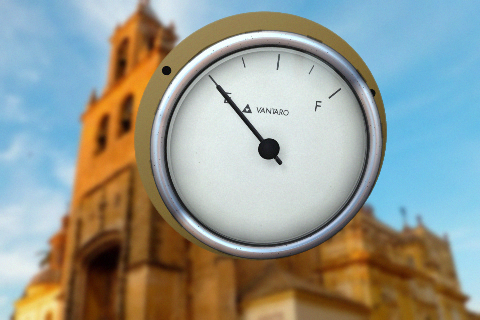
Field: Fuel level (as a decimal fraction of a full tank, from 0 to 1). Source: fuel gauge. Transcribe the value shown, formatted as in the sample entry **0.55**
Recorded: **0**
